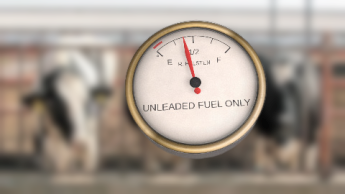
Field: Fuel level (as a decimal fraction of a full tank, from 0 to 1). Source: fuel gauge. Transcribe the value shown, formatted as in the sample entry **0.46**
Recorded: **0.375**
